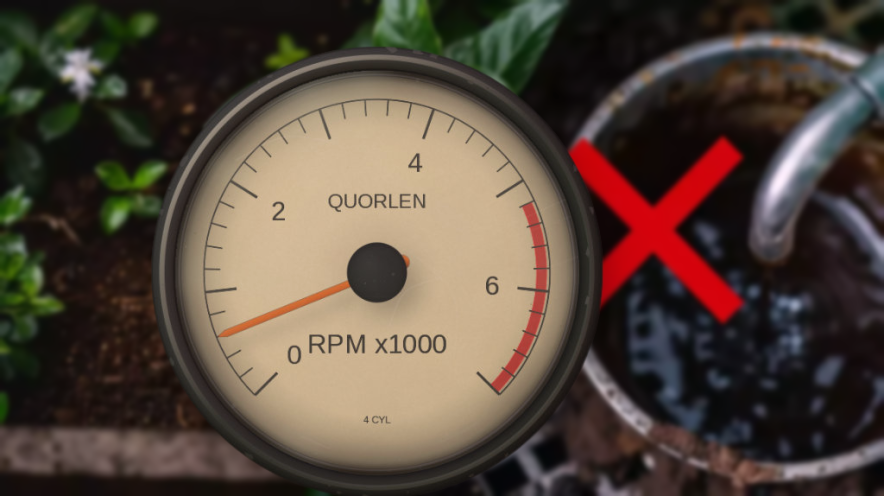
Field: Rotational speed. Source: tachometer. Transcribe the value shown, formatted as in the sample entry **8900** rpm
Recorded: **600** rpm
